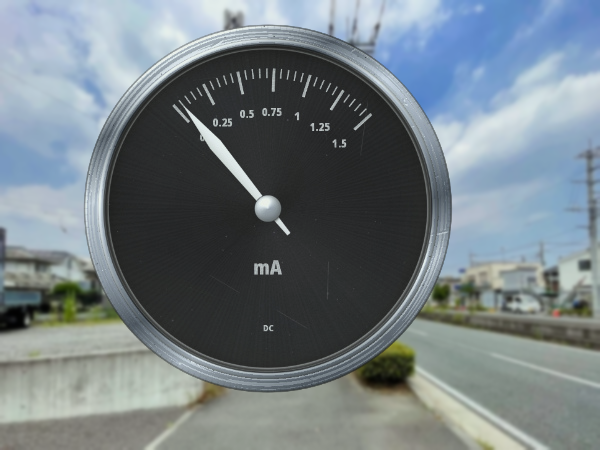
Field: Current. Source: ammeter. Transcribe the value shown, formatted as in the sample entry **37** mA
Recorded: **0.05** mA
